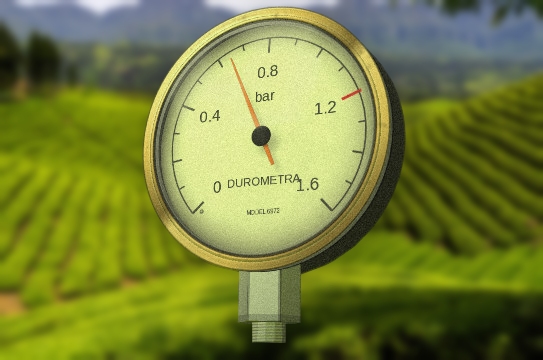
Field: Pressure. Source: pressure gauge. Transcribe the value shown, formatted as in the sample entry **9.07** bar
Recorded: **0.65** bar
